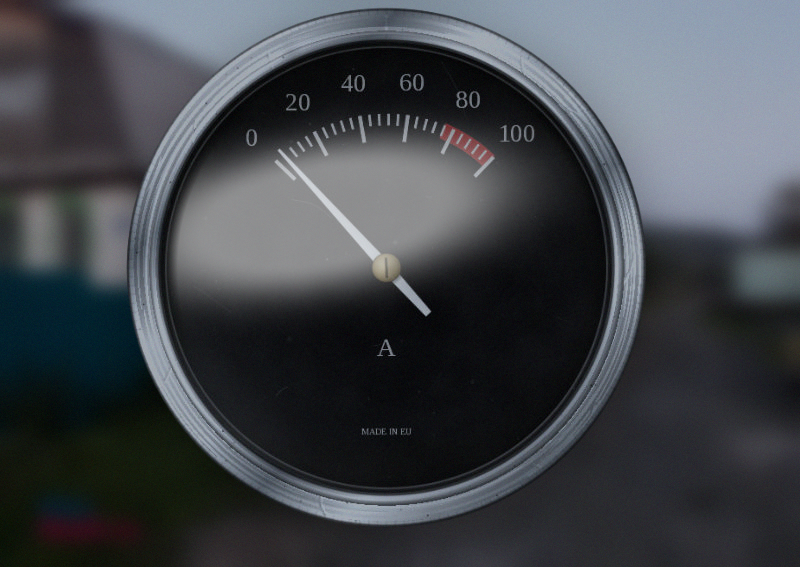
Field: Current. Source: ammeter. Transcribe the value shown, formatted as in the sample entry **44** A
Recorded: **4** A
